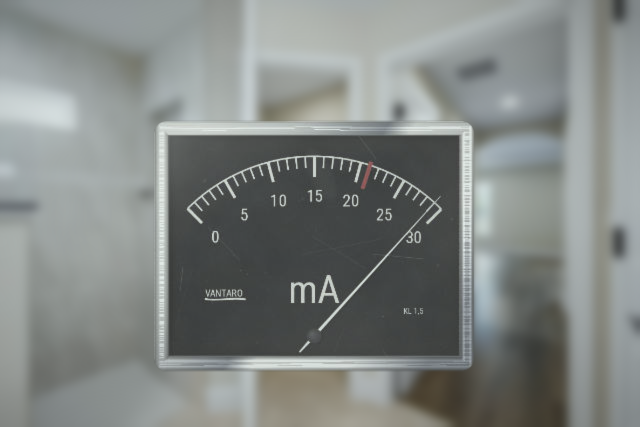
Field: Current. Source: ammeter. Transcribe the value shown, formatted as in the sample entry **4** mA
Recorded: **29** mA
